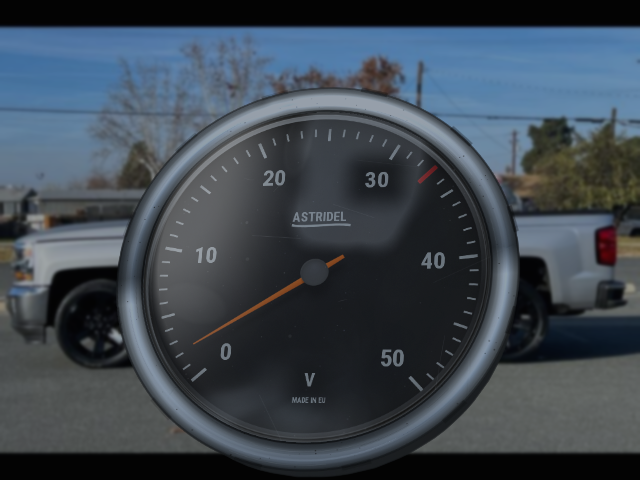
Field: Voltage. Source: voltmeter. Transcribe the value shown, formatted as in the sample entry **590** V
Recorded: **2** V
